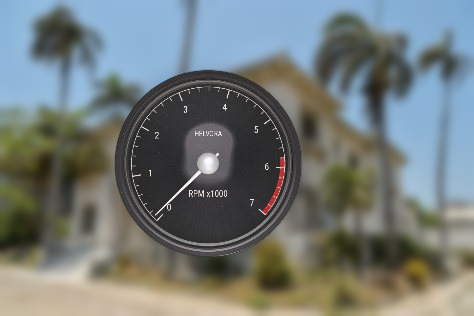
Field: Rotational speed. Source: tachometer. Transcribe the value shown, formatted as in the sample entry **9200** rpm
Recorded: **100** rpm
